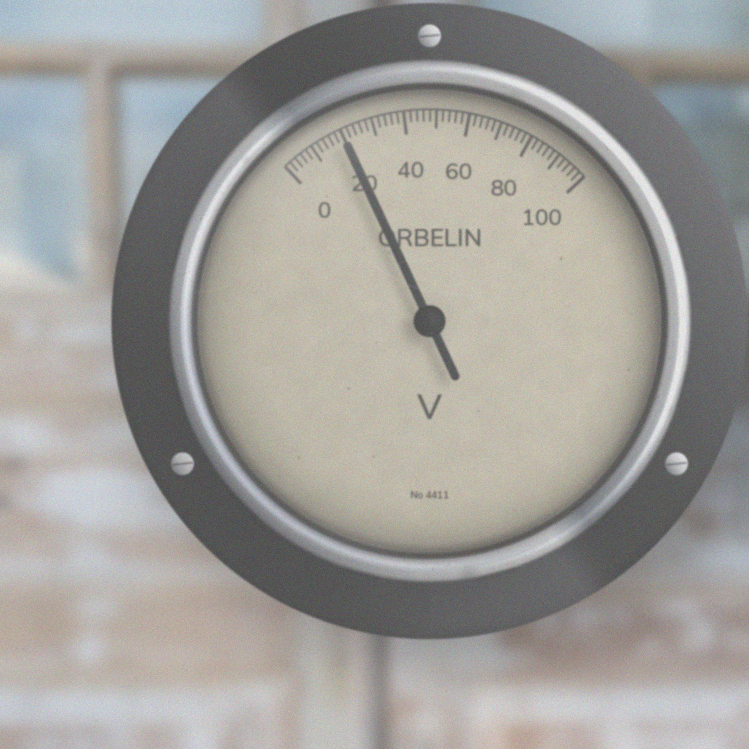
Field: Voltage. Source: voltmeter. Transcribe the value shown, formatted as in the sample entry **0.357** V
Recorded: **20** V
